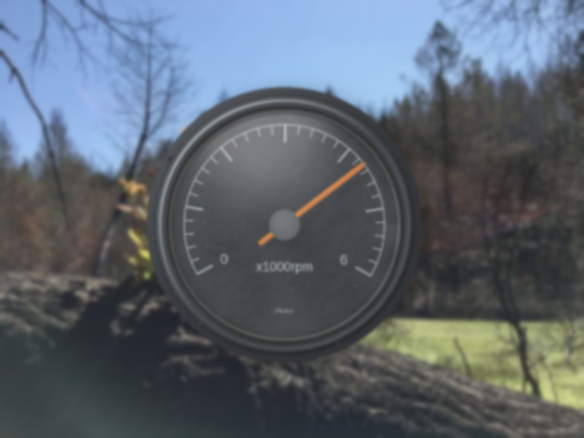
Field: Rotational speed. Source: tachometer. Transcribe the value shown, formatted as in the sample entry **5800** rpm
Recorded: **4300** rpm
